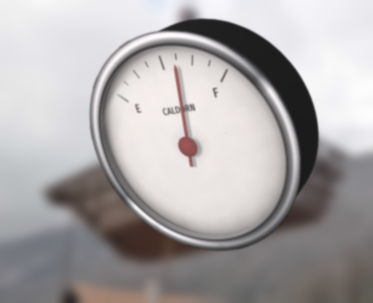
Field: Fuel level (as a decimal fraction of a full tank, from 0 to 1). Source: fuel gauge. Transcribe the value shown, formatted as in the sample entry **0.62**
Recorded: **0.625**
